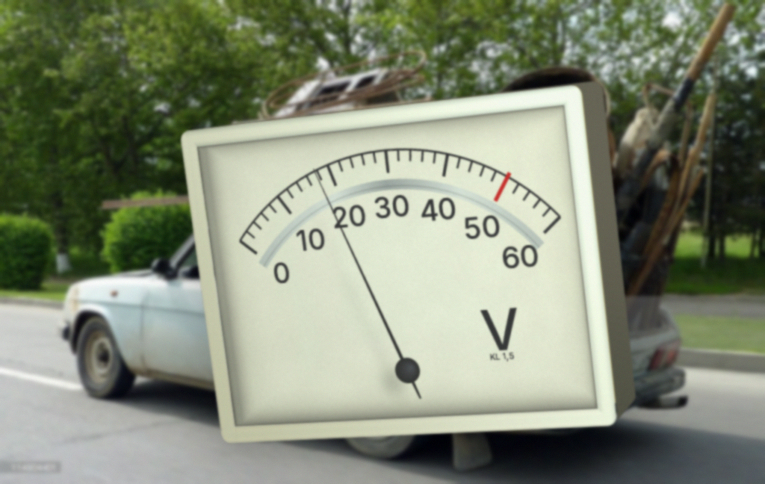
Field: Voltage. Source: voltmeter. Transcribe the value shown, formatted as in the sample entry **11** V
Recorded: **18** V
